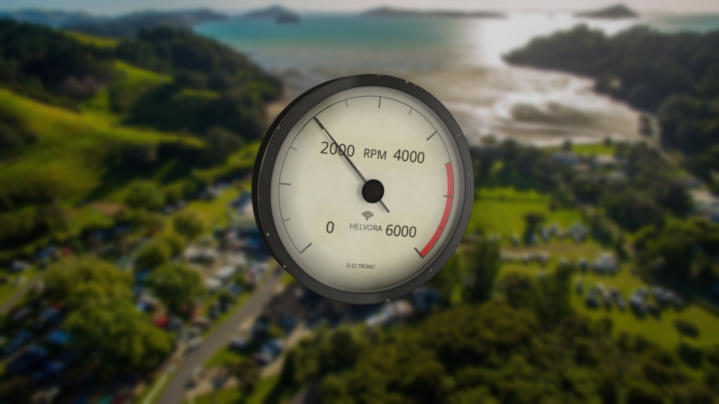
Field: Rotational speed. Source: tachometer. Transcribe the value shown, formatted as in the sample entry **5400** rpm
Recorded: **2000** rpm
